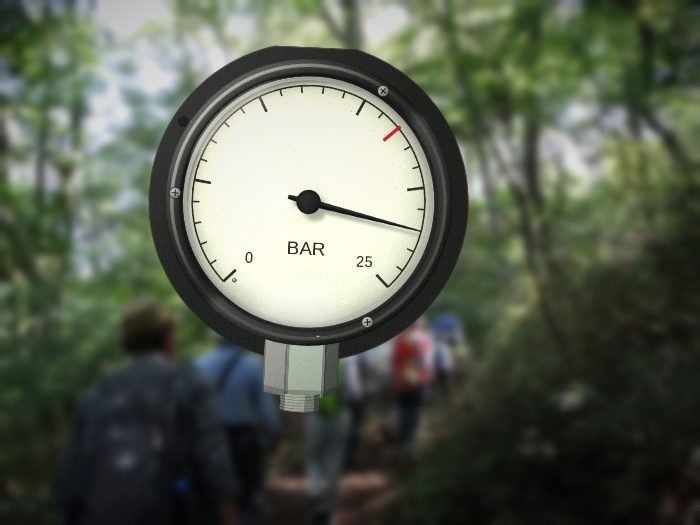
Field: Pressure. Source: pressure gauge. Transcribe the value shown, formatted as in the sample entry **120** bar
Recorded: **22** bar
